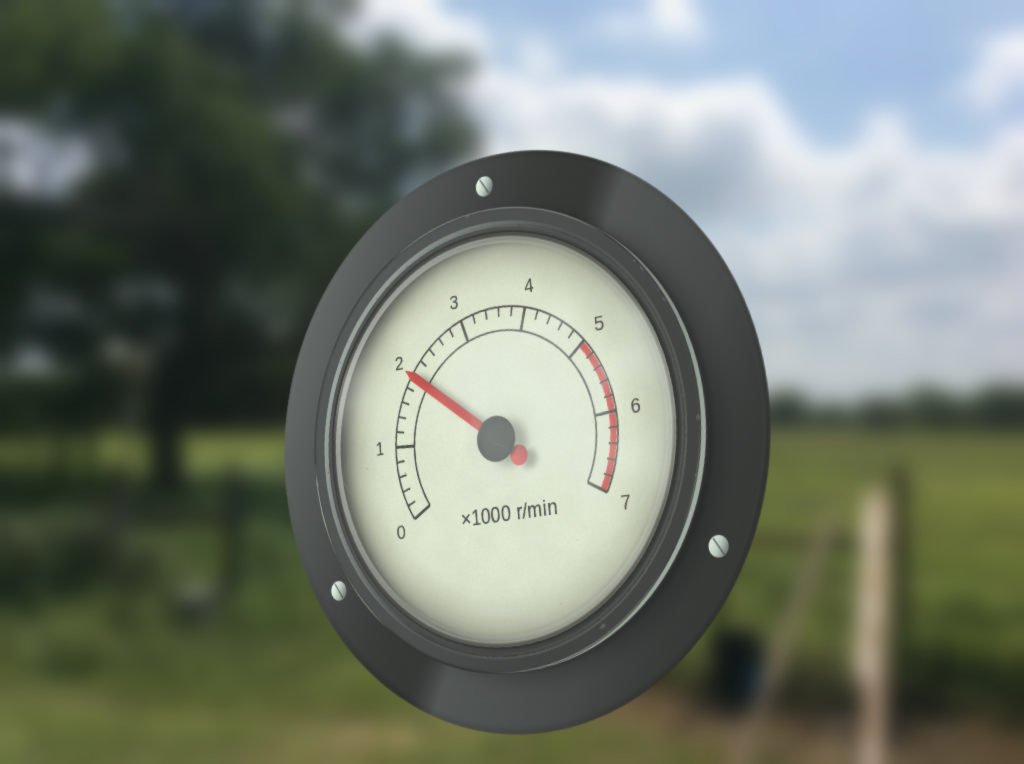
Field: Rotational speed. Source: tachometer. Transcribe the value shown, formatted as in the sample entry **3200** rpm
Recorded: **2000** rpm
